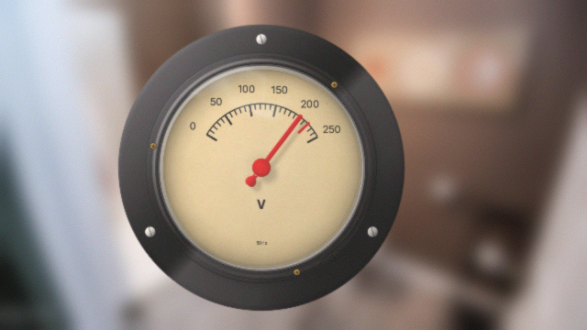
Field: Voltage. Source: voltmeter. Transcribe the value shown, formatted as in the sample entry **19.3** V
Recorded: **200** V
